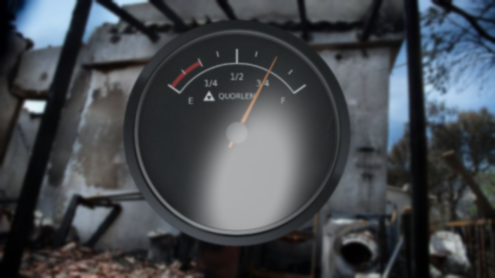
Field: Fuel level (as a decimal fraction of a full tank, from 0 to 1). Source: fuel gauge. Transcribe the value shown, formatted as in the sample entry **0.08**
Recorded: **0.75**
